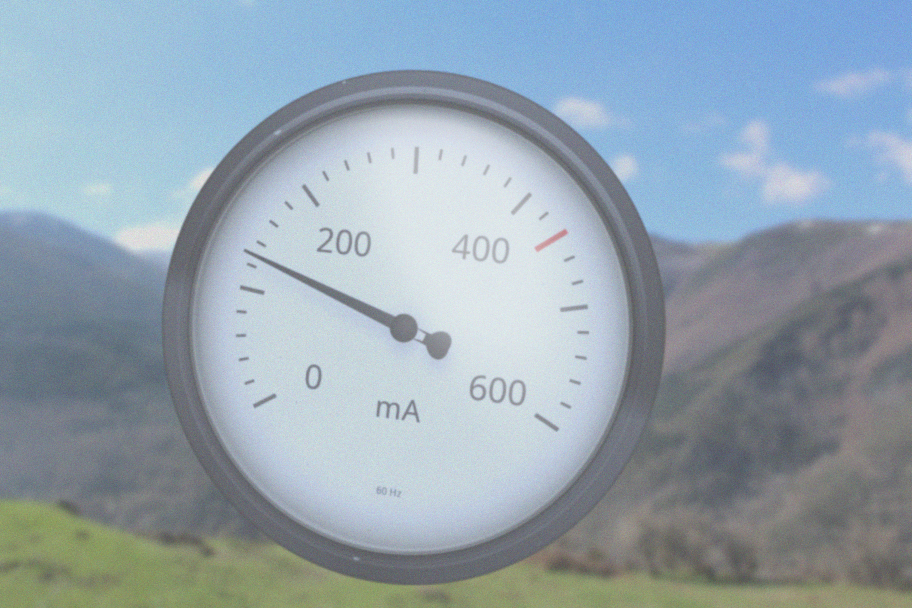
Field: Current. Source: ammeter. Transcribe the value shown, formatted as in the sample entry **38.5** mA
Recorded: **130** mA
